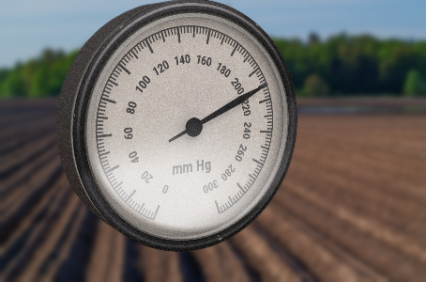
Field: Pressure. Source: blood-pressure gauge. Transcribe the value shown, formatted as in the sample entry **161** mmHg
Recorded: **210** mmHg
